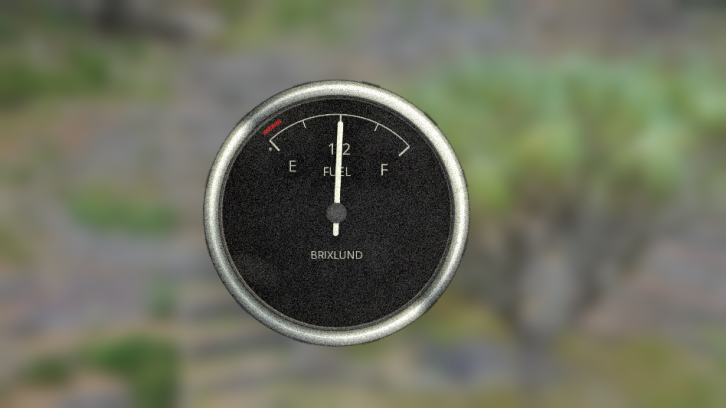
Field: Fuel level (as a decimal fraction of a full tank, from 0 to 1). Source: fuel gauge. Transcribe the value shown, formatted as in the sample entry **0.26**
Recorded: **0.5**
